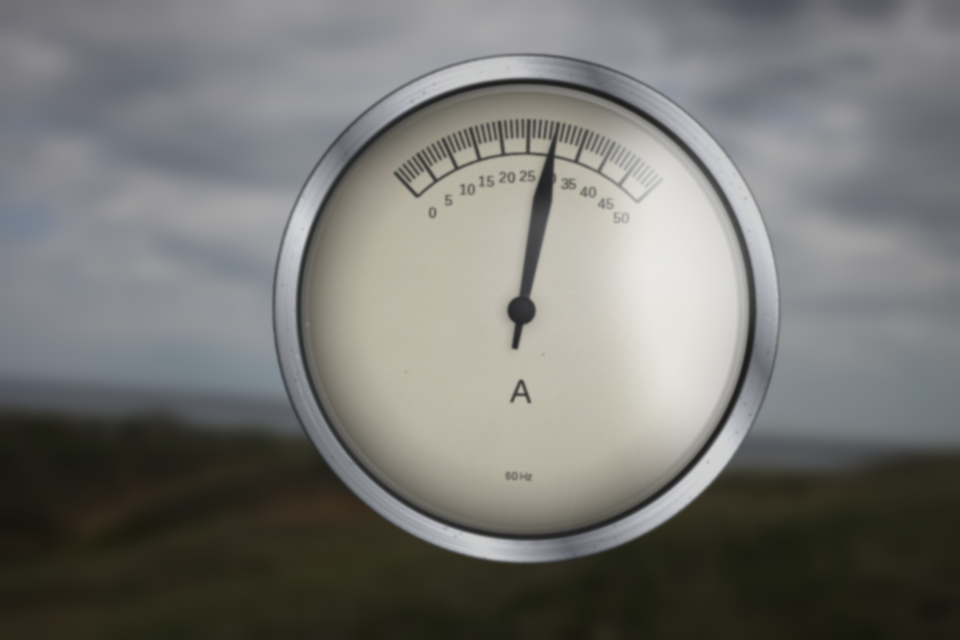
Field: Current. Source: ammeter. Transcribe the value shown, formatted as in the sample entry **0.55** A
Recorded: **30** A
